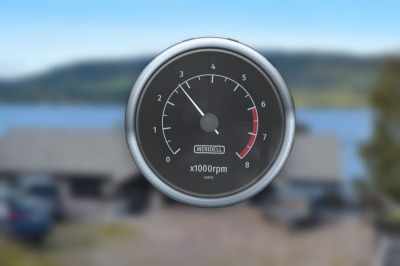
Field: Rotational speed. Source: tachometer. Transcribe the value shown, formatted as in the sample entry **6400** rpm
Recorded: **2750** rpm
